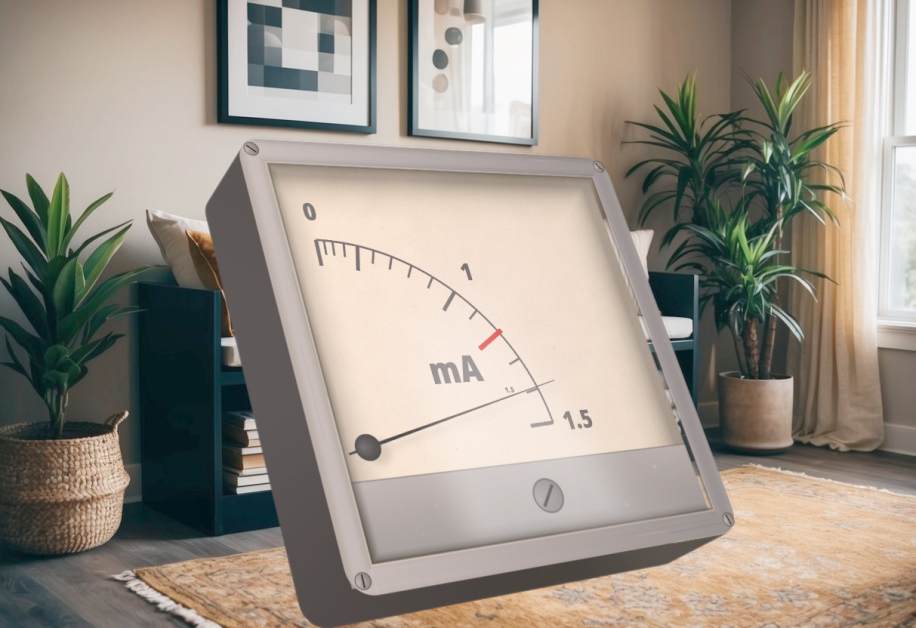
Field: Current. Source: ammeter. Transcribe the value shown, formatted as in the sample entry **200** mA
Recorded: **1.4** mA
